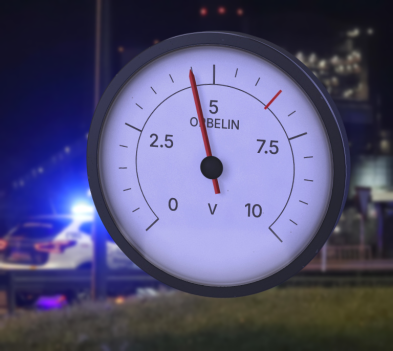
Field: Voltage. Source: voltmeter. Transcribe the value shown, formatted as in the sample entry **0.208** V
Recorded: **4.5** V
